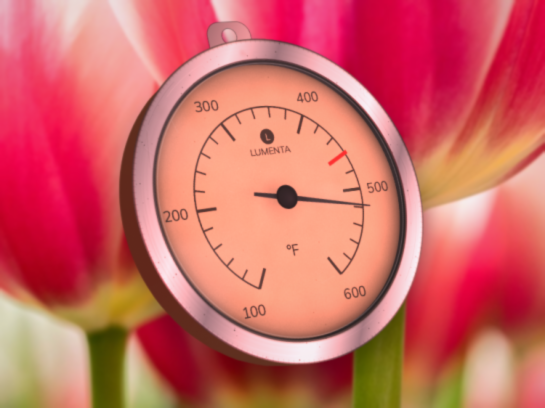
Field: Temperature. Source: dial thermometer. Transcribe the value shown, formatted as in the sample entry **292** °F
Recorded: **520** °F
